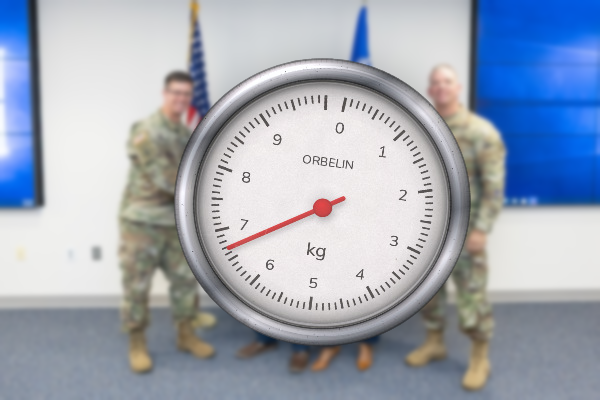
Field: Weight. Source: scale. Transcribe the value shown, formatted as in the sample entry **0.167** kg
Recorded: **6.7** kg
